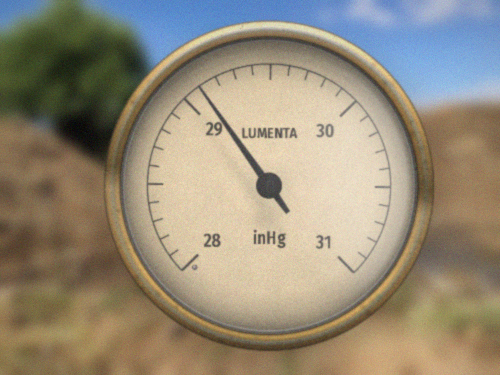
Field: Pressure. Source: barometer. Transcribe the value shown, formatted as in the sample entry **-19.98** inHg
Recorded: **29.1** inHg
